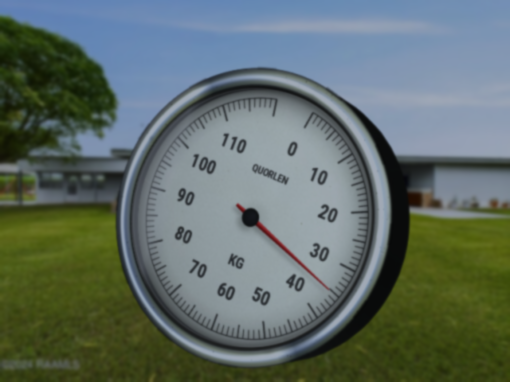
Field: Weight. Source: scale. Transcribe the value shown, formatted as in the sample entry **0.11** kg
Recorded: **35** kg
